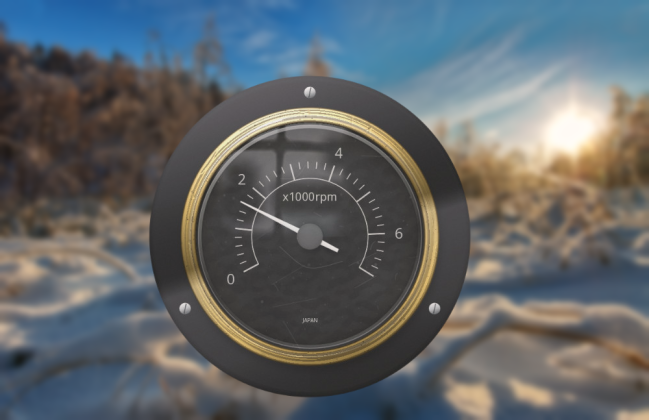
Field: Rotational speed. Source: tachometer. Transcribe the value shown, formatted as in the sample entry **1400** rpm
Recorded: **1600** rpm
